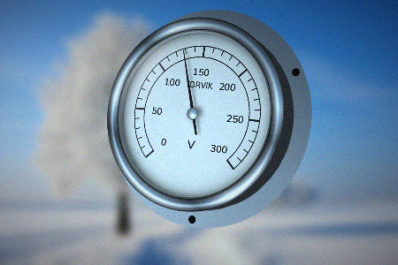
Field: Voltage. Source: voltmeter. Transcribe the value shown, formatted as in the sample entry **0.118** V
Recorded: **130** V
